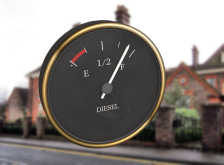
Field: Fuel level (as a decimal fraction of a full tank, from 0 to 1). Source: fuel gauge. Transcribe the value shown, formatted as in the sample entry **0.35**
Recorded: **0.875**
